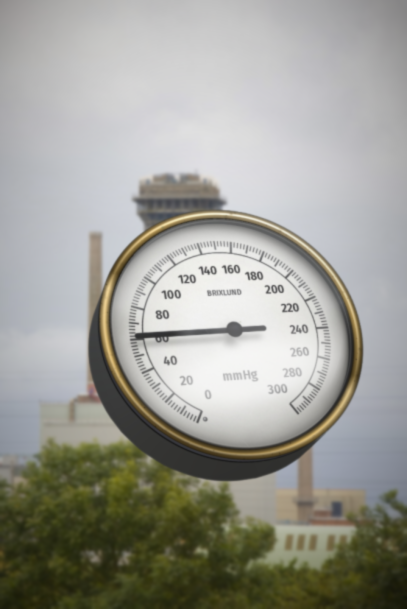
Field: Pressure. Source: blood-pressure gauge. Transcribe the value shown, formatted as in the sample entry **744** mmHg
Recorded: **60** mmHg
